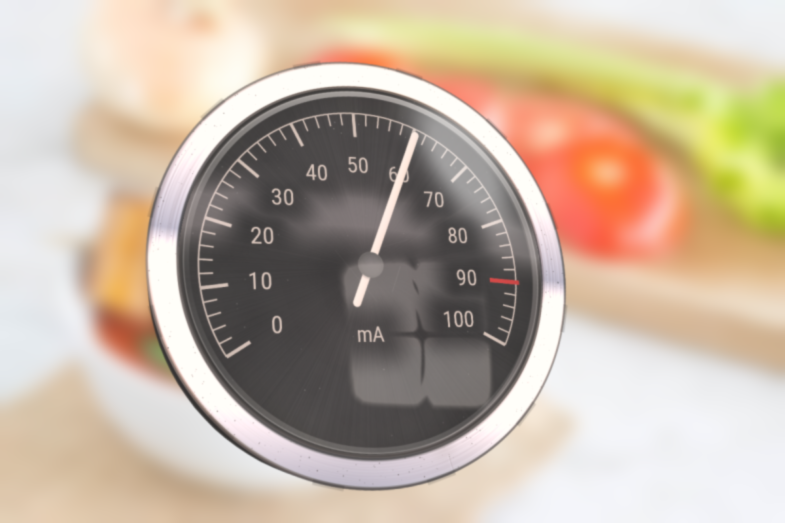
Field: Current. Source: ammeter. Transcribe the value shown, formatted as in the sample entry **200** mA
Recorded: **60** mA
